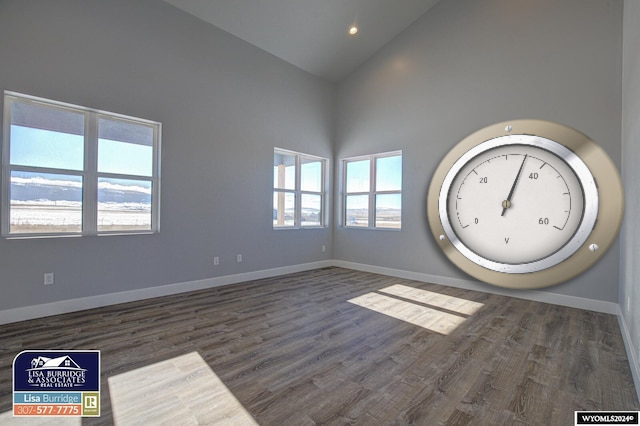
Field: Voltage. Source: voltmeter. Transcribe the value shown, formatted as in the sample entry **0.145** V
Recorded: **35** V
